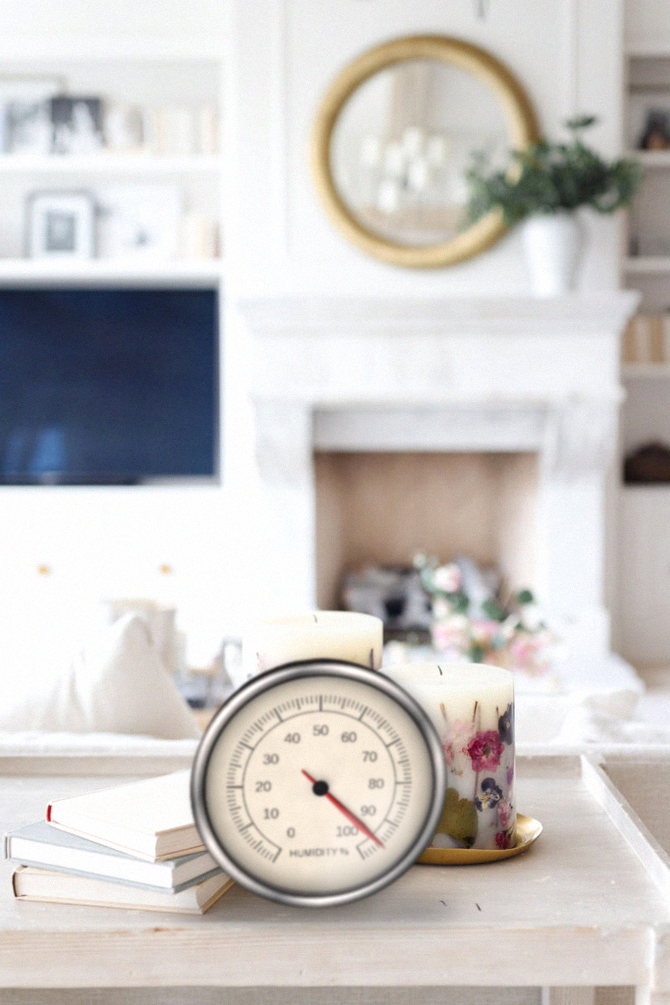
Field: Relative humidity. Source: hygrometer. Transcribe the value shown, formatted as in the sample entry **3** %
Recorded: **95** %
